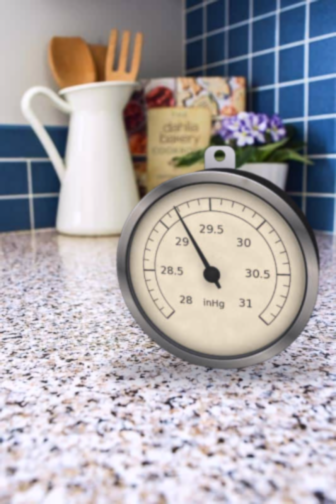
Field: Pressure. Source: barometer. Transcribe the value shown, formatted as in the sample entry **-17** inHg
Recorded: **29.2** inHg
